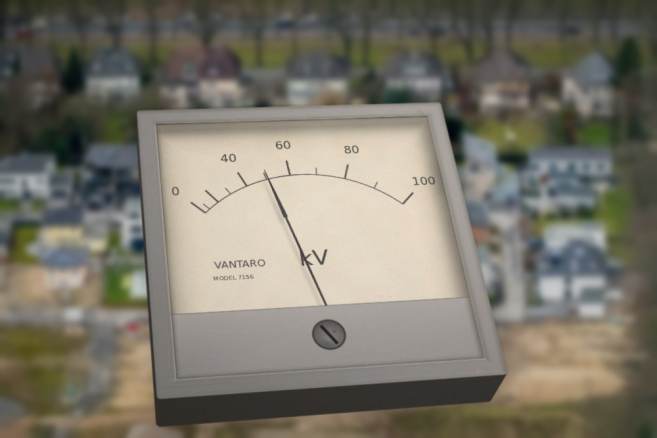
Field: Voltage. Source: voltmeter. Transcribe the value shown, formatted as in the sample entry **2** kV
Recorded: **50** kV
